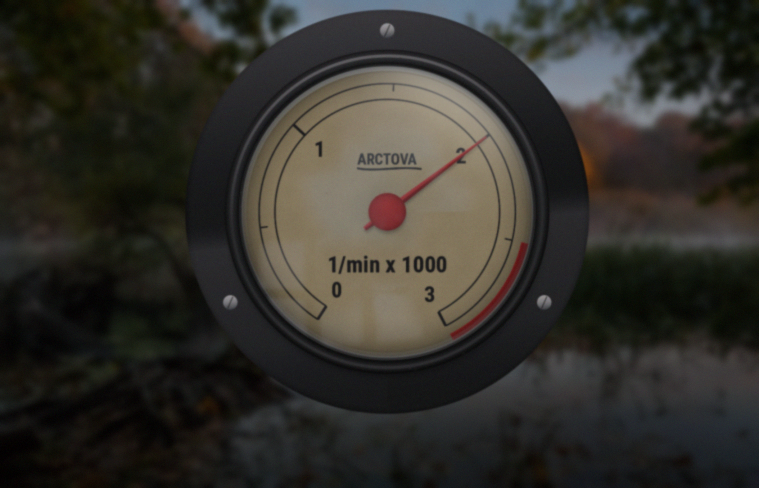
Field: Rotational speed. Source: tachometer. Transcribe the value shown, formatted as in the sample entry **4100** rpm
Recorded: **2000** rpm
